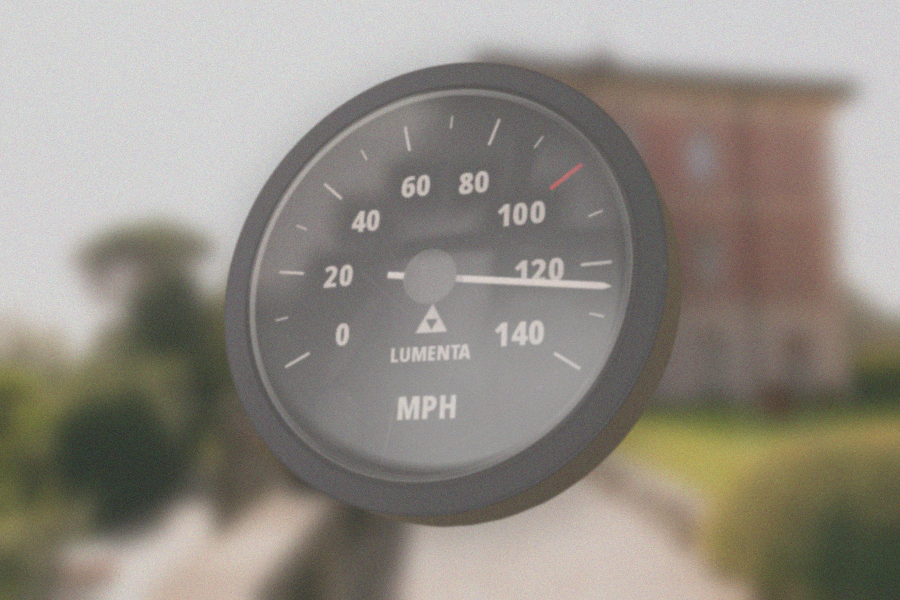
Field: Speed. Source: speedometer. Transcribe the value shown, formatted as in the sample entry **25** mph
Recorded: **125** mph
